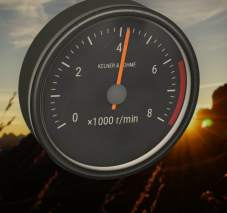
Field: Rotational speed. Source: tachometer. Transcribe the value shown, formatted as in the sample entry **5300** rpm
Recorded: **4200** rpm
